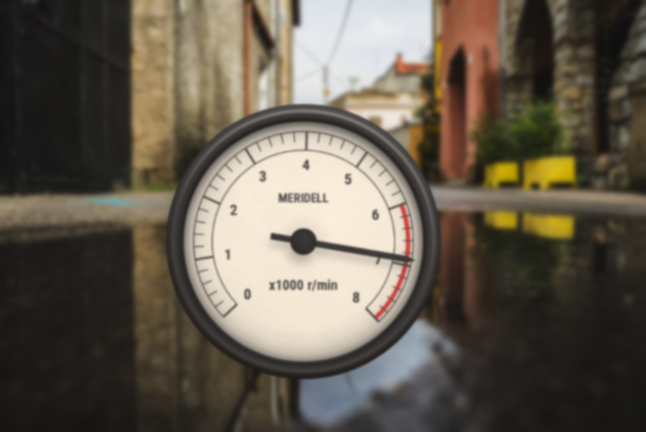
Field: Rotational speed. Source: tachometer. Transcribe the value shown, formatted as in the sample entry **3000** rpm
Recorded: **6900** rpm
